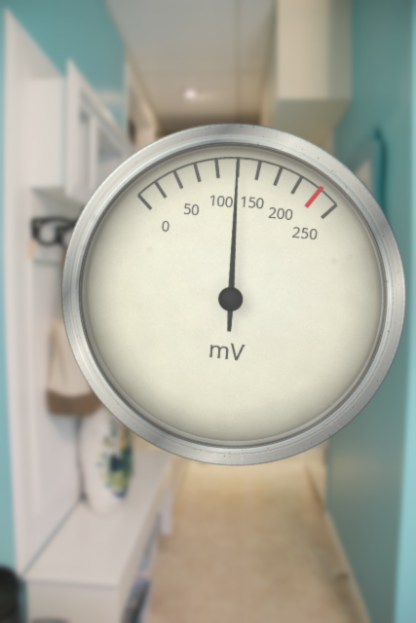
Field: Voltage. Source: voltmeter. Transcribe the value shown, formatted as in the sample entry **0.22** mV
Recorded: **125** mV
